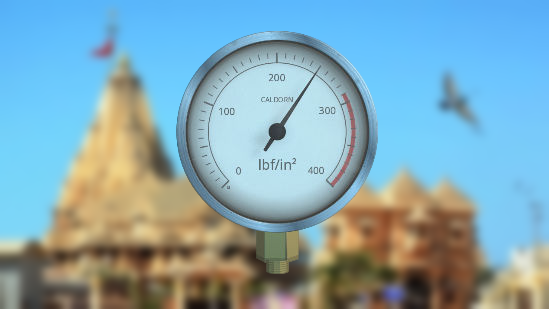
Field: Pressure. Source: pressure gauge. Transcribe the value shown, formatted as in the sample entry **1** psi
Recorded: **250** psi
